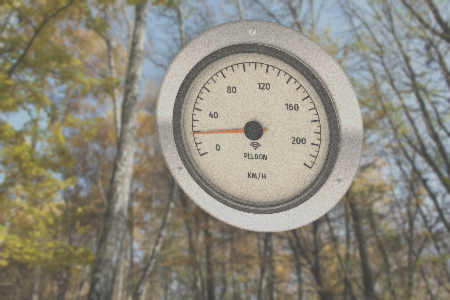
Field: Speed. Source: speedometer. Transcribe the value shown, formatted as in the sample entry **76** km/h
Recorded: **20** km/h
